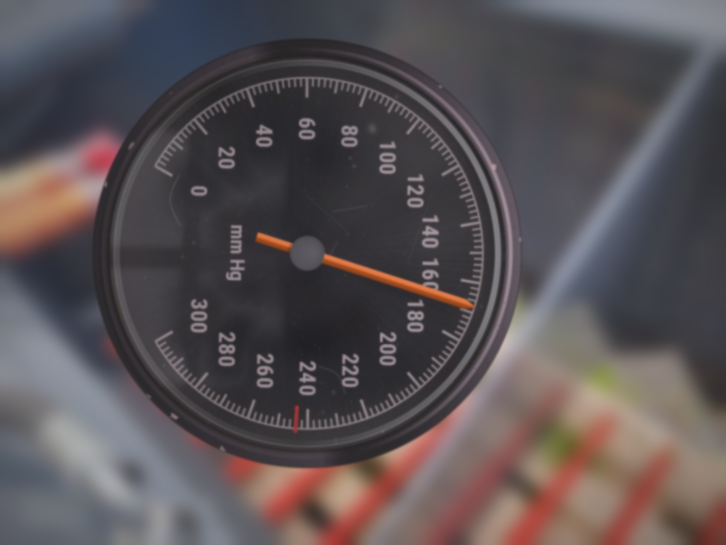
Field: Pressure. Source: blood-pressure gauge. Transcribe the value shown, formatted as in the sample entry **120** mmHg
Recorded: **168** mmHg
